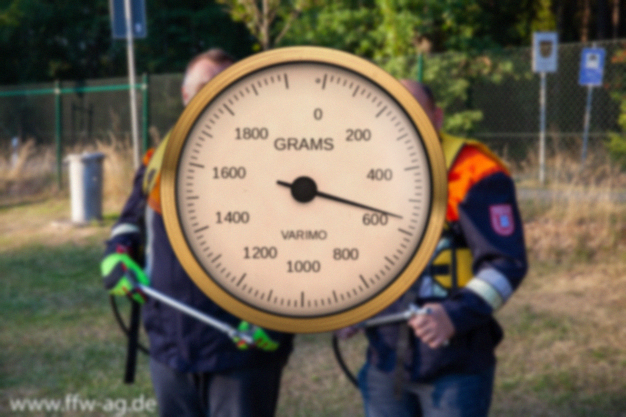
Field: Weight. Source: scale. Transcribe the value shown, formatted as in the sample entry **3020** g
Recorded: **560** g
